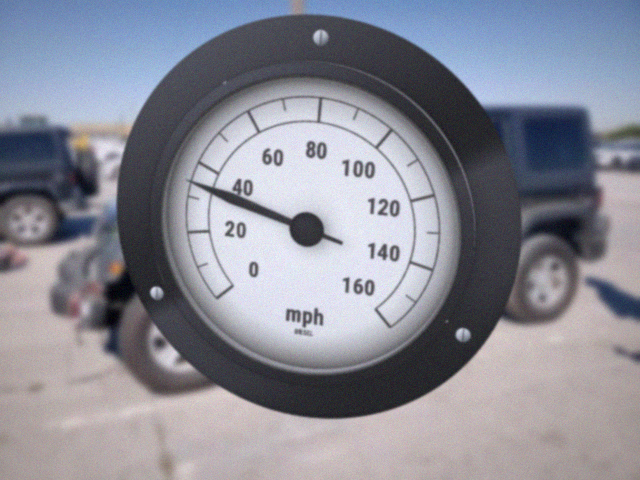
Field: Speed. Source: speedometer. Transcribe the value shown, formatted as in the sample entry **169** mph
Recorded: **35** mph
